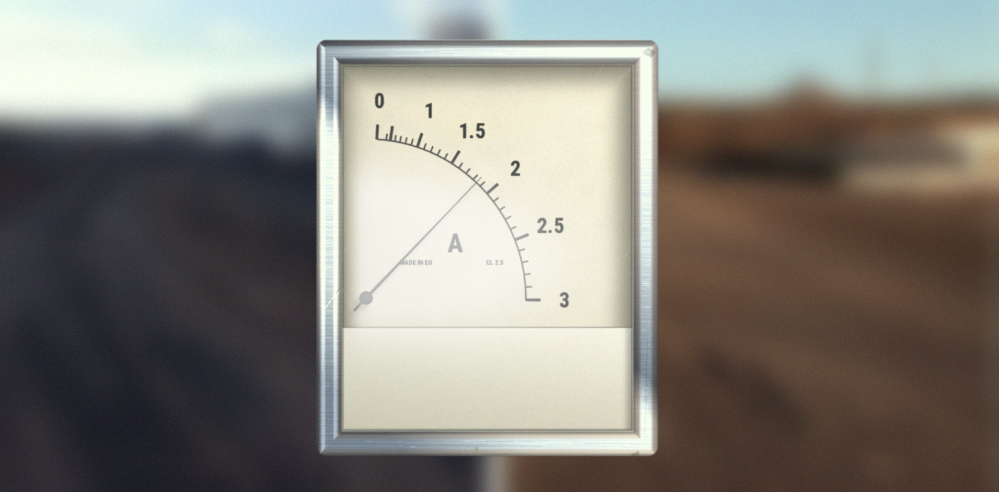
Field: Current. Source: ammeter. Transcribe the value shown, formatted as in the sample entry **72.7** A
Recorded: **1.85** A
